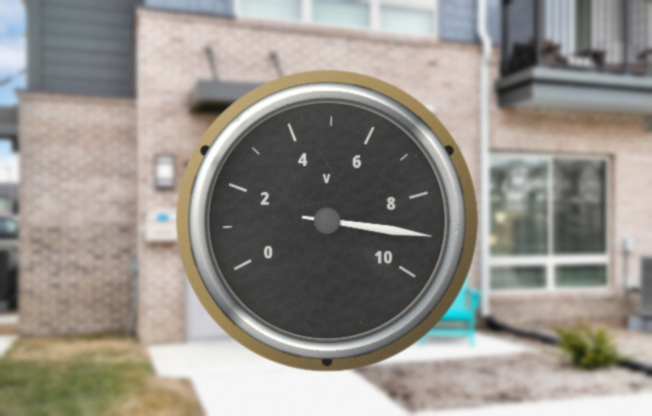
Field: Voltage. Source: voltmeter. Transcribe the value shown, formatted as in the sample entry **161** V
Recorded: **9** V
